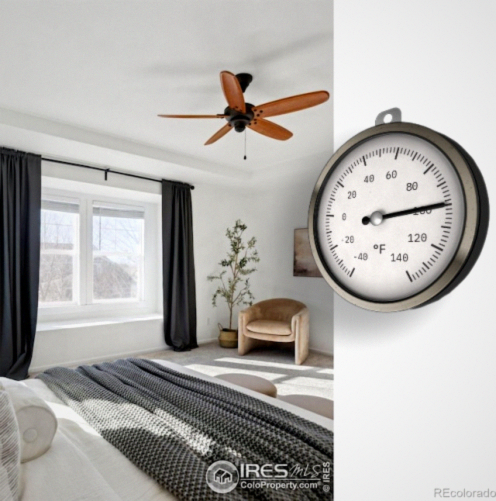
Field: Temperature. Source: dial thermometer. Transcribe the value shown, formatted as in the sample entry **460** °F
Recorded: **100** °F
